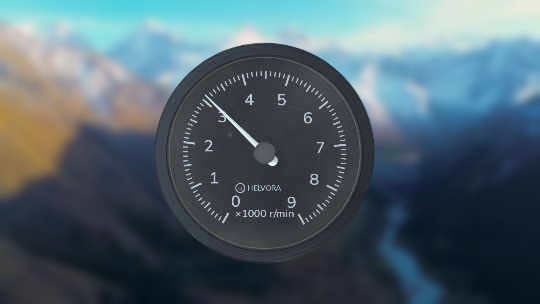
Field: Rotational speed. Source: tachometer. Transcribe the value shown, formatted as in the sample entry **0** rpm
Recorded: **3100** rpm
